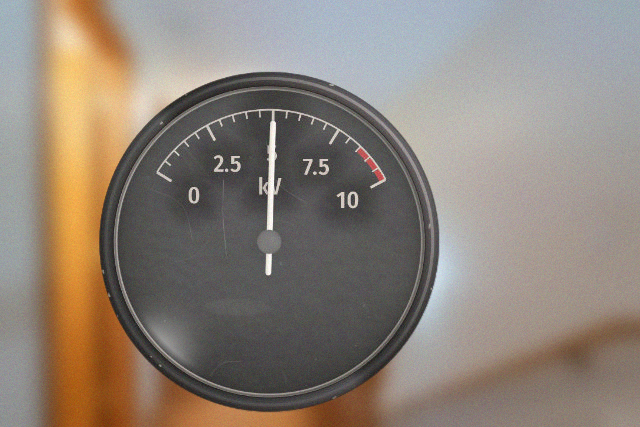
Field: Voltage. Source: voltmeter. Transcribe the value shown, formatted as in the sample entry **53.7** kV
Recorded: **5** kV
